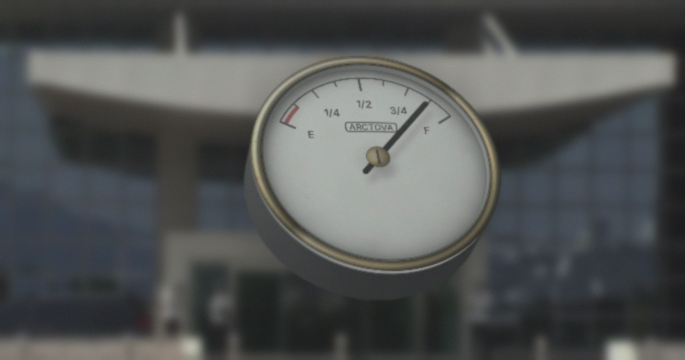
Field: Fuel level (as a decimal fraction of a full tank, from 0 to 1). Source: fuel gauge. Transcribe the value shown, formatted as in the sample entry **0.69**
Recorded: **0.875**
